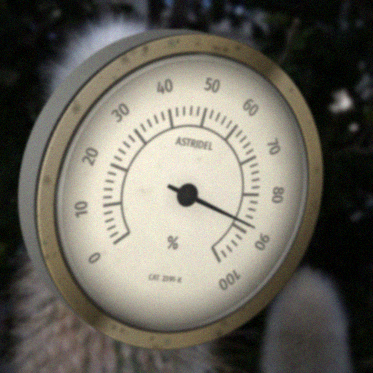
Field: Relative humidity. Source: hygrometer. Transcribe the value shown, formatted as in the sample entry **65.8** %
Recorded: **88** %
